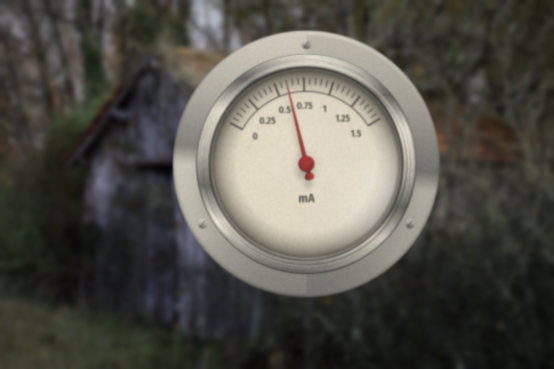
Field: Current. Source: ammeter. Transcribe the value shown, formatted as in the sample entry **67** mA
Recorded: **0.6** mA
